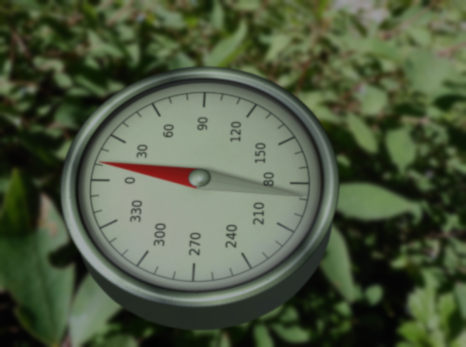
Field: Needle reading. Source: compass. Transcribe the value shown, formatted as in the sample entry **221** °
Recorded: **10** °
